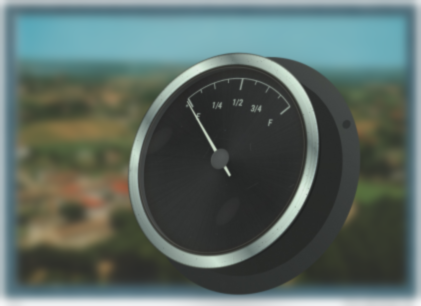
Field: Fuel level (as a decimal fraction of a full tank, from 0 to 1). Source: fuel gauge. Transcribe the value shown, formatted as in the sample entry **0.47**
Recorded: **0**
